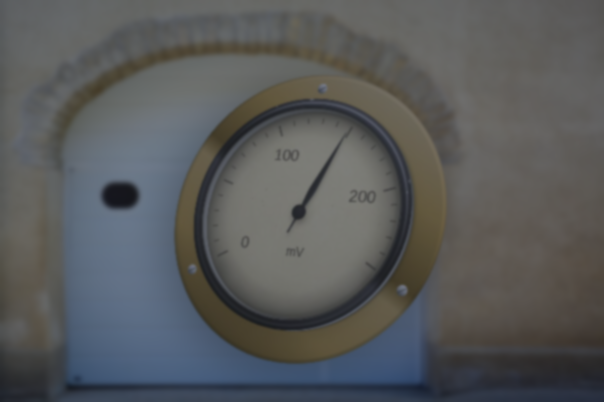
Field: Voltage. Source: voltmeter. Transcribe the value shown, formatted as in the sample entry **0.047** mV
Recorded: **150** mV
